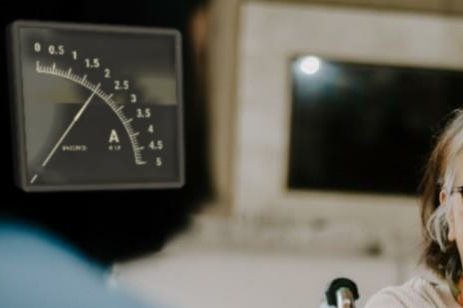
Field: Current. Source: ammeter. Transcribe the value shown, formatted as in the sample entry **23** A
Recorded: **2** A
